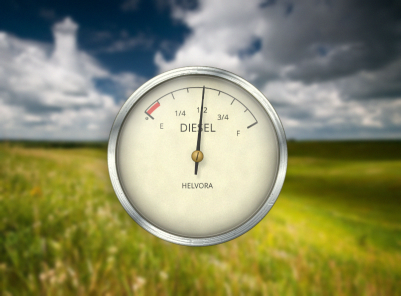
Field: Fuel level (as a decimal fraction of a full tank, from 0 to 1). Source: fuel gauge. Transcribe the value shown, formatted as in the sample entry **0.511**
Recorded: **0.5**
